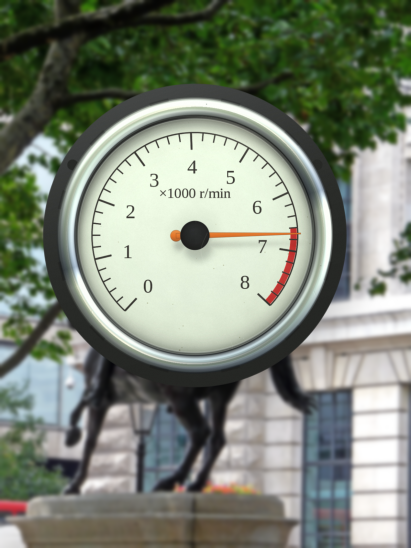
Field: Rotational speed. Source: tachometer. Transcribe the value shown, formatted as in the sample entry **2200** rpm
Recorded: **6700** rpm
